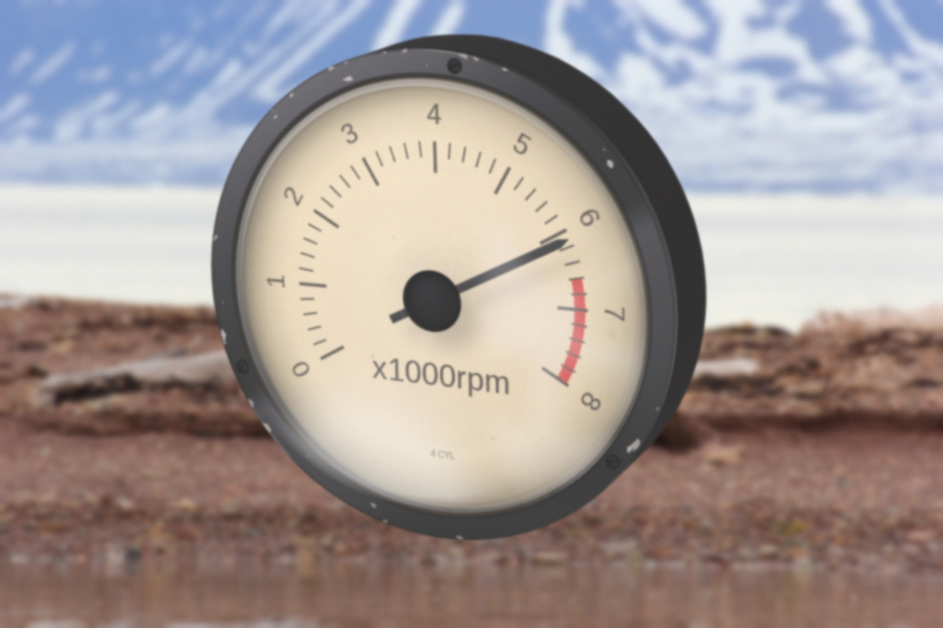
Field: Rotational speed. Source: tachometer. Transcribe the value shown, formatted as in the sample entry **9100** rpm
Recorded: **6100** rpm
